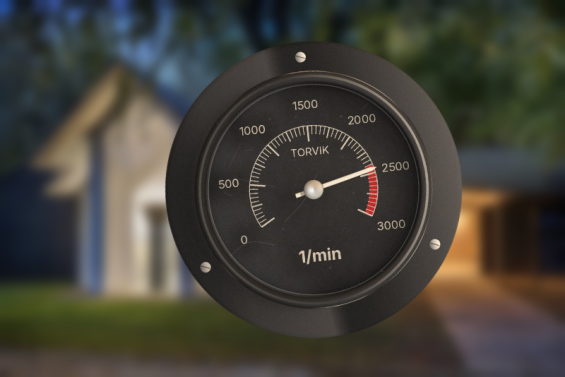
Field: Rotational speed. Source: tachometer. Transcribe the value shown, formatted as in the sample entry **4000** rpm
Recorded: **2450** rpm
